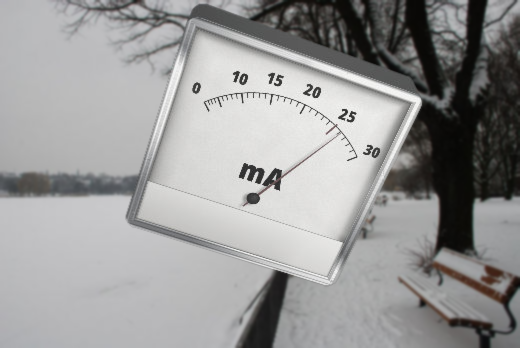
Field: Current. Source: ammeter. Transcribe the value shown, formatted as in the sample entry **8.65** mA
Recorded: **26** mA
